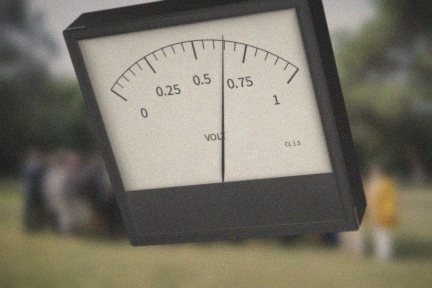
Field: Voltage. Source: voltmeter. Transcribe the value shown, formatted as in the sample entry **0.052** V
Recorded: **0.65** V
